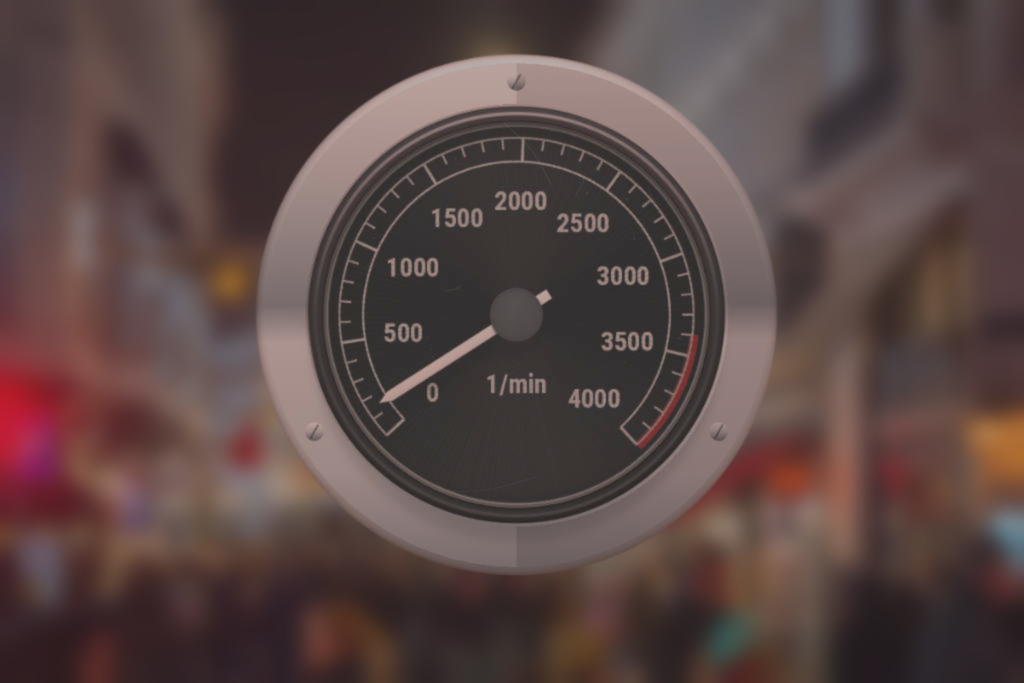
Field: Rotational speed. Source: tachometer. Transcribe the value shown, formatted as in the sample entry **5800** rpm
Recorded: **150** rpm
